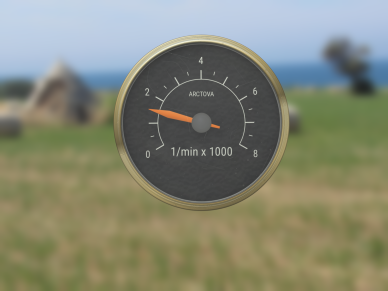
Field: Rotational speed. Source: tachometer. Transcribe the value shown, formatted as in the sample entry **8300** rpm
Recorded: **1500** rpm
